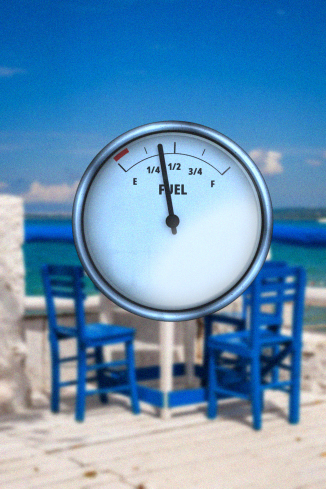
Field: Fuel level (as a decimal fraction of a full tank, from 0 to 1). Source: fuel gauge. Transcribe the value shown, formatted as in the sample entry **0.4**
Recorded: **0.375**
